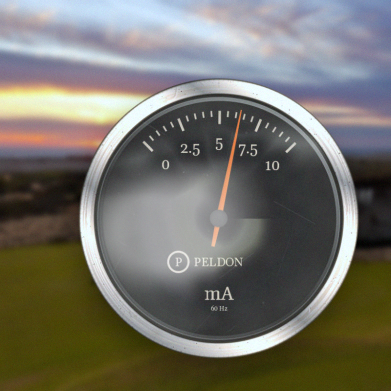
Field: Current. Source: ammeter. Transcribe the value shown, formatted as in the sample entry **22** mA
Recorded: **6.25** mA
